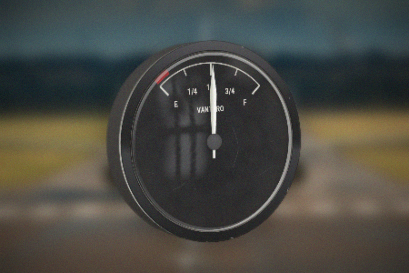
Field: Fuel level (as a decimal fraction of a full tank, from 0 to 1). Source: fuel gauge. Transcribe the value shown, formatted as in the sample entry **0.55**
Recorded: **0.5**
